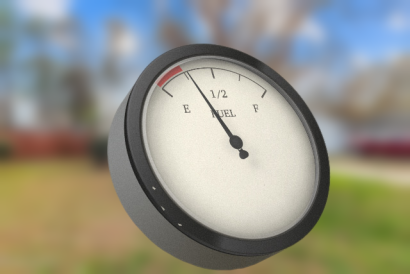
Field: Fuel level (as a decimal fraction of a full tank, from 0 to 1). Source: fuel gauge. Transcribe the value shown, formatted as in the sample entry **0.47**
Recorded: **0.25**
